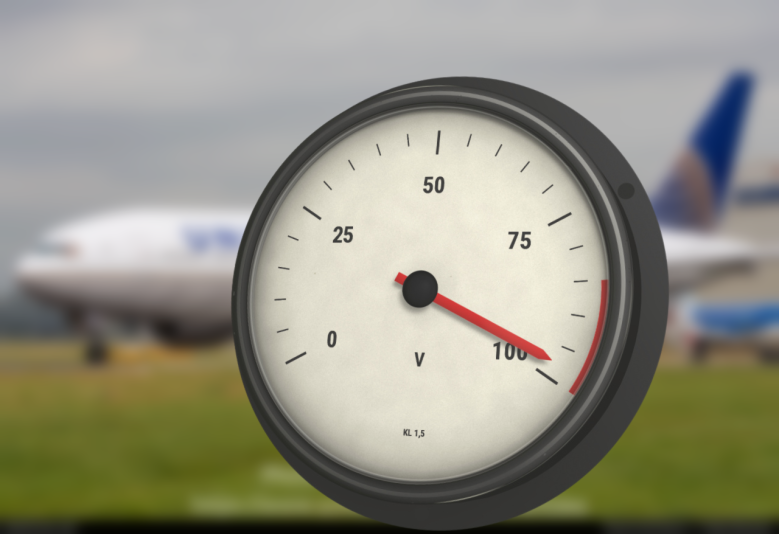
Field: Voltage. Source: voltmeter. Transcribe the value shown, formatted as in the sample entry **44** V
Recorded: **97.5** V
